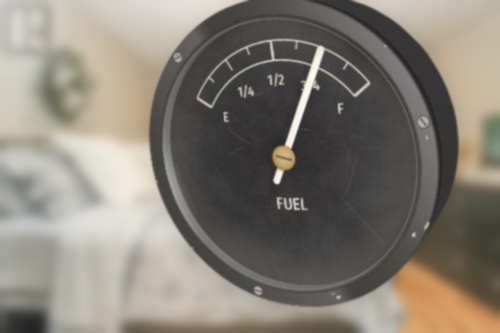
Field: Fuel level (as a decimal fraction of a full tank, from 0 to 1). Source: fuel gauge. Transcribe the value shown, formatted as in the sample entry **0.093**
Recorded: **0.75**
